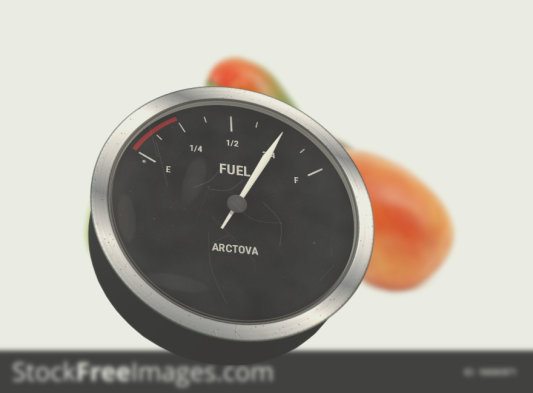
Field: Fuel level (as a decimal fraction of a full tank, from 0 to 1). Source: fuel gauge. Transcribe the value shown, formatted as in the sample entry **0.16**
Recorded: **0.75**
